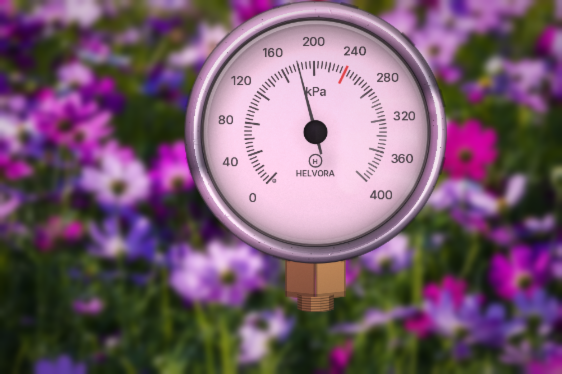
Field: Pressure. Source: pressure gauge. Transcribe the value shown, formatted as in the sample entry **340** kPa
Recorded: **180** kPa
